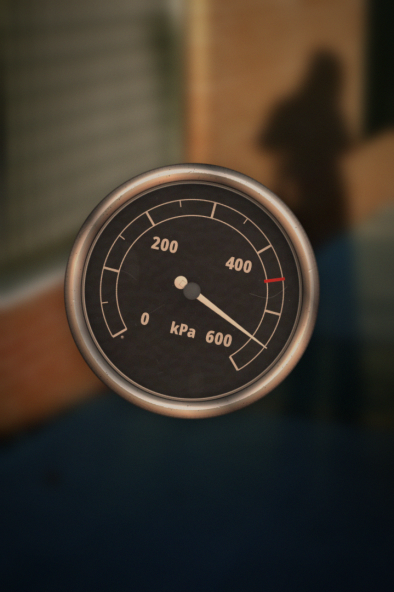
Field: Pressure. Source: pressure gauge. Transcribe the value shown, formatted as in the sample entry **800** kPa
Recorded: **550** kPa
